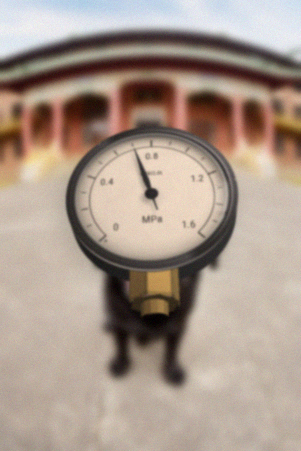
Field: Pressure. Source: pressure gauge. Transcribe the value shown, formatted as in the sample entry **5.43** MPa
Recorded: **0.7** MPa
